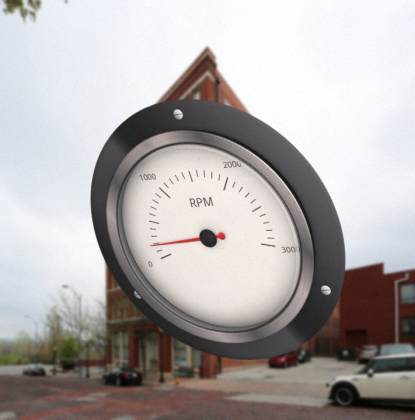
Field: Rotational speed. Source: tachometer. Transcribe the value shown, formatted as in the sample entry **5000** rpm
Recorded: **200** rpm
